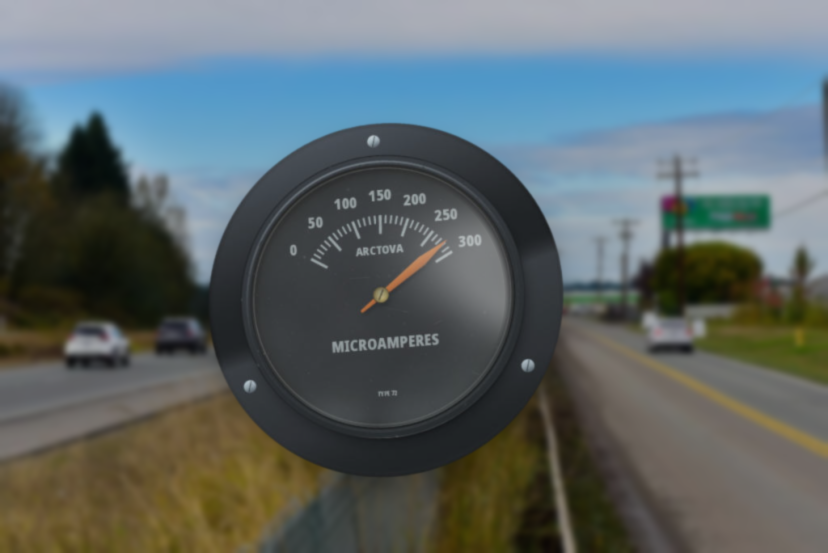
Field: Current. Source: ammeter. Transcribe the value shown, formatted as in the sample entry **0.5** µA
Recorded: **280** µA
